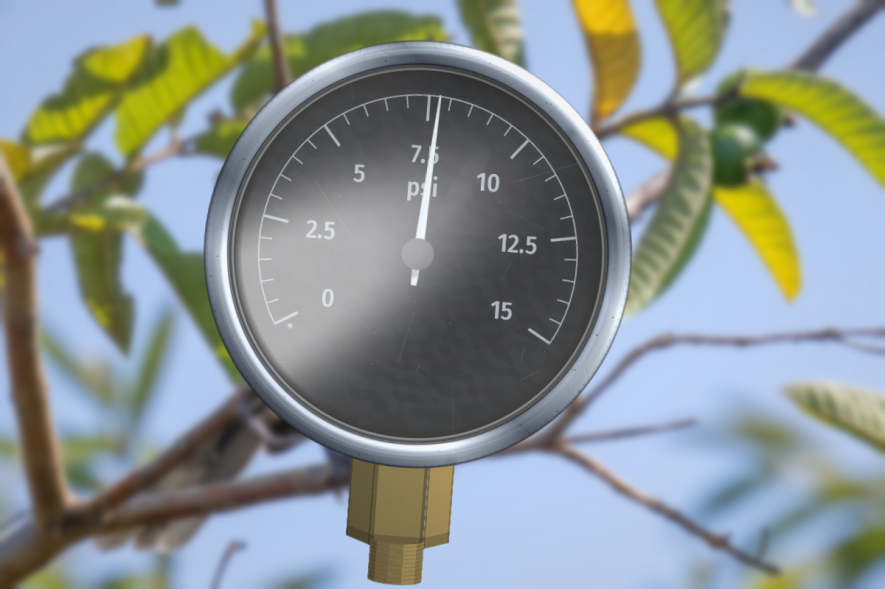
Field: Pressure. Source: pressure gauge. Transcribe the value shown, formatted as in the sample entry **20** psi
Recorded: **7.75** psi
